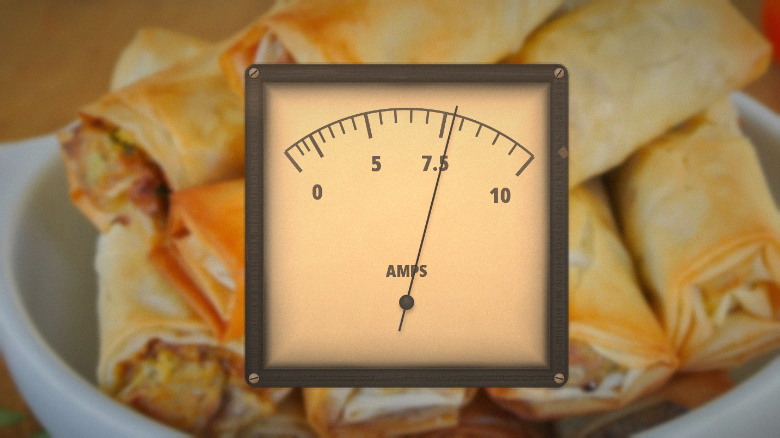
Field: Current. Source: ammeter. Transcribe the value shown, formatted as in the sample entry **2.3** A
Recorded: **7.75** A
